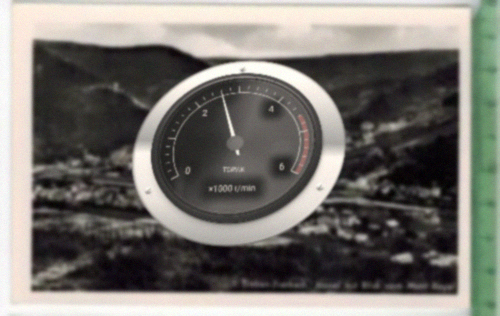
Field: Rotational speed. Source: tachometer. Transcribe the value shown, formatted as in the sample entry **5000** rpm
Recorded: **2600** rpm
